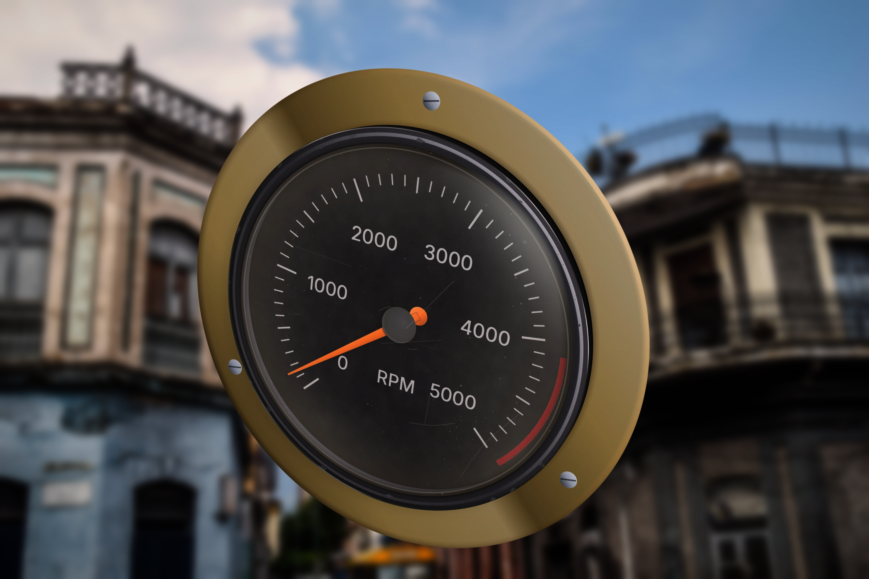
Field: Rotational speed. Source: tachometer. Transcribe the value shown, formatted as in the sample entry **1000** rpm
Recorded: **150** rpm
